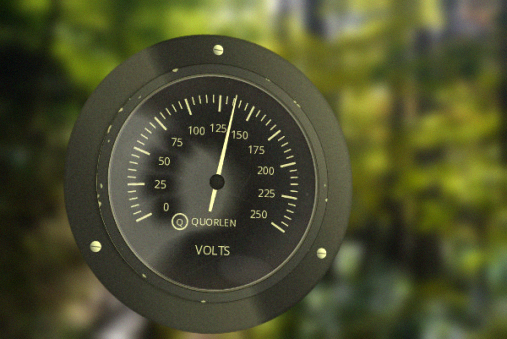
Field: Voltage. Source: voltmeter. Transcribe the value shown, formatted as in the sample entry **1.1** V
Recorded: **135** V
